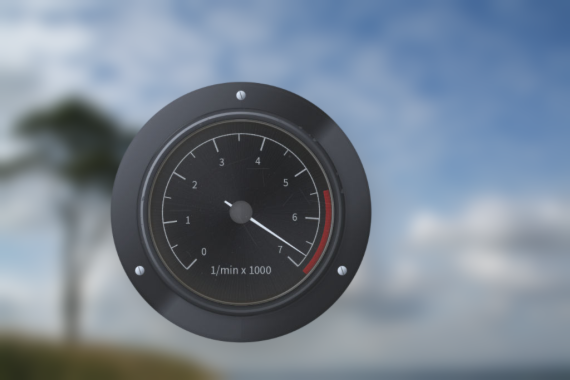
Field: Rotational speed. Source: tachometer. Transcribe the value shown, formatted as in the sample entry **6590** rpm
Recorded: **6750** rpm
